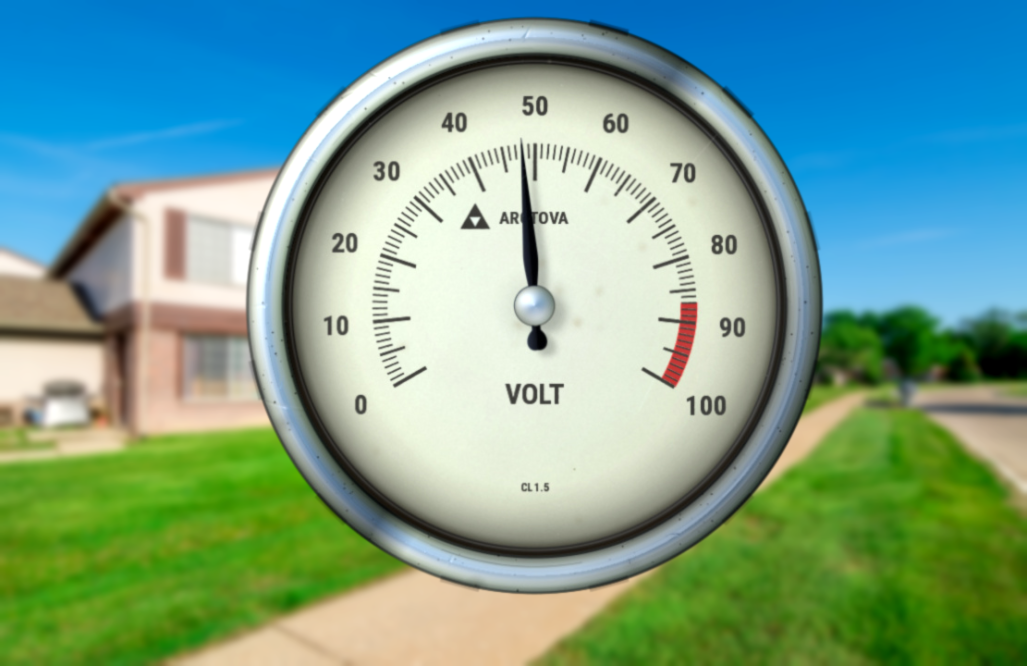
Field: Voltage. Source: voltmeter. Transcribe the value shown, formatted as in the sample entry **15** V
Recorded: **48** V
